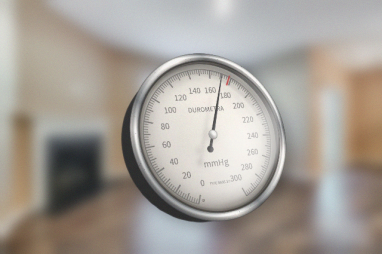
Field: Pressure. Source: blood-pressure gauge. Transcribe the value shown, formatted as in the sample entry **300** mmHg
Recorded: **170** mmHg
